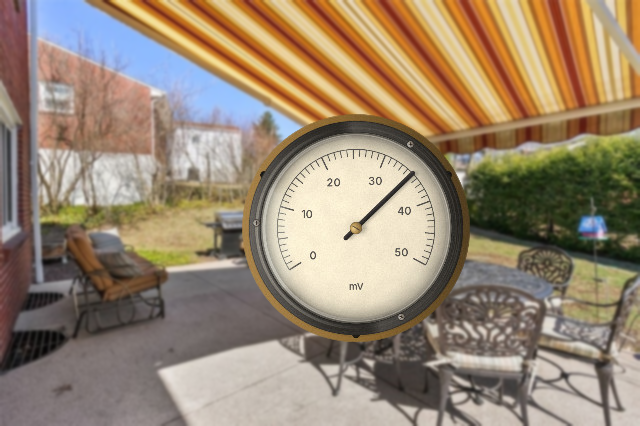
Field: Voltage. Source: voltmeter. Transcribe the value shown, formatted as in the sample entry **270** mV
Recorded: **35** mV
